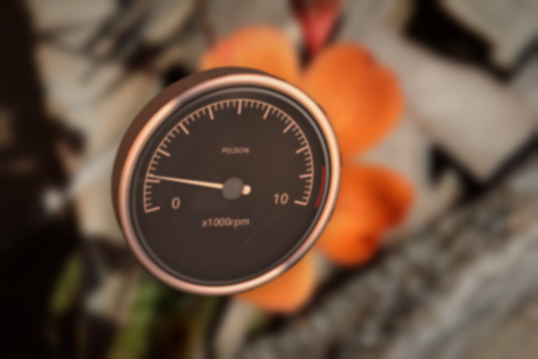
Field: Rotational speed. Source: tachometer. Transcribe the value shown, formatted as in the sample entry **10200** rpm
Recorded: **1200** rpm
